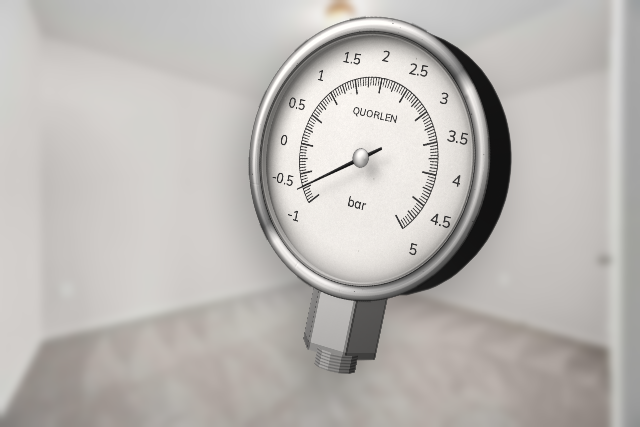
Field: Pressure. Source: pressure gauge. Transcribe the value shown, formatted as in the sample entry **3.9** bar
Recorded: **-0.75** bar
